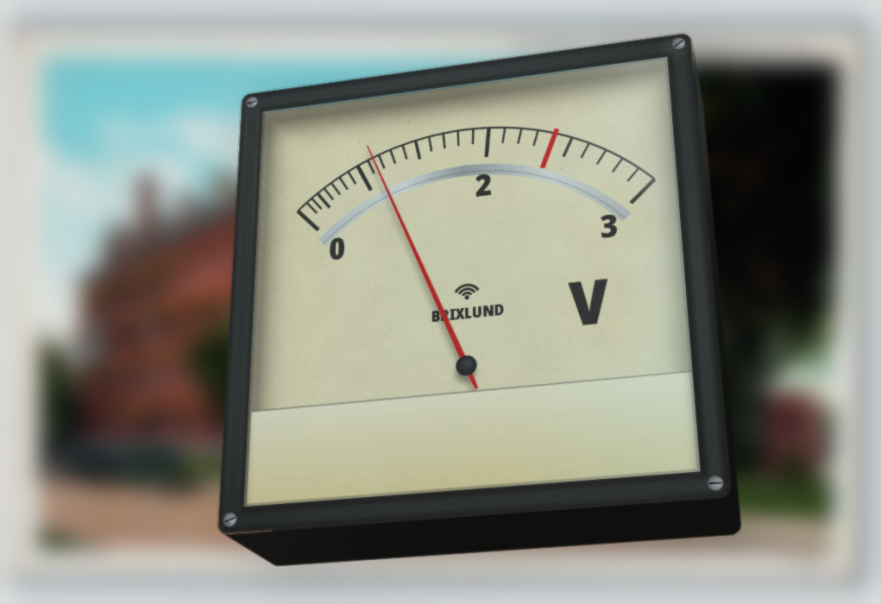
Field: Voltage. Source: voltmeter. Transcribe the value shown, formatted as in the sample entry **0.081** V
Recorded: **1.15** V
